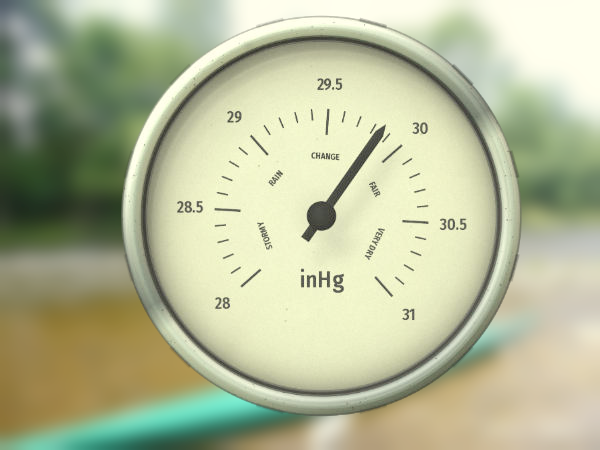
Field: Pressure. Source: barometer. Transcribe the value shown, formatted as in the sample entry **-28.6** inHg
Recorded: **29.85** inHg
